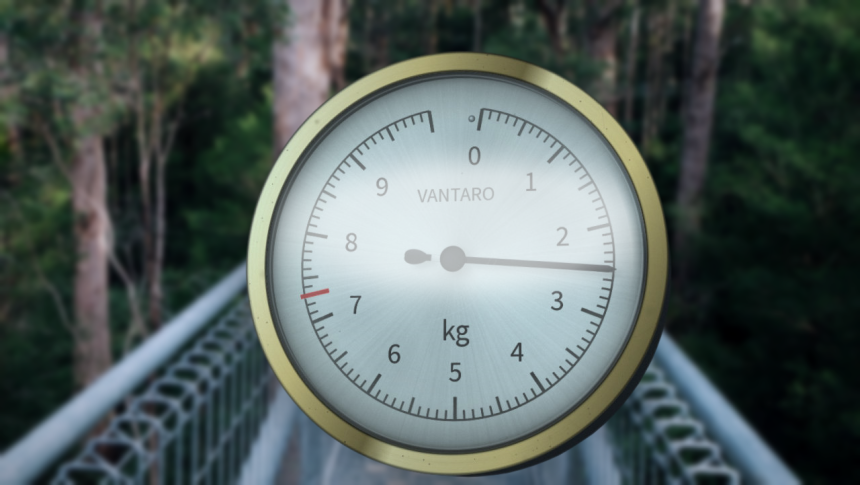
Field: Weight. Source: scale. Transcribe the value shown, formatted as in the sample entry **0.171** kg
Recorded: **2.5** kg
